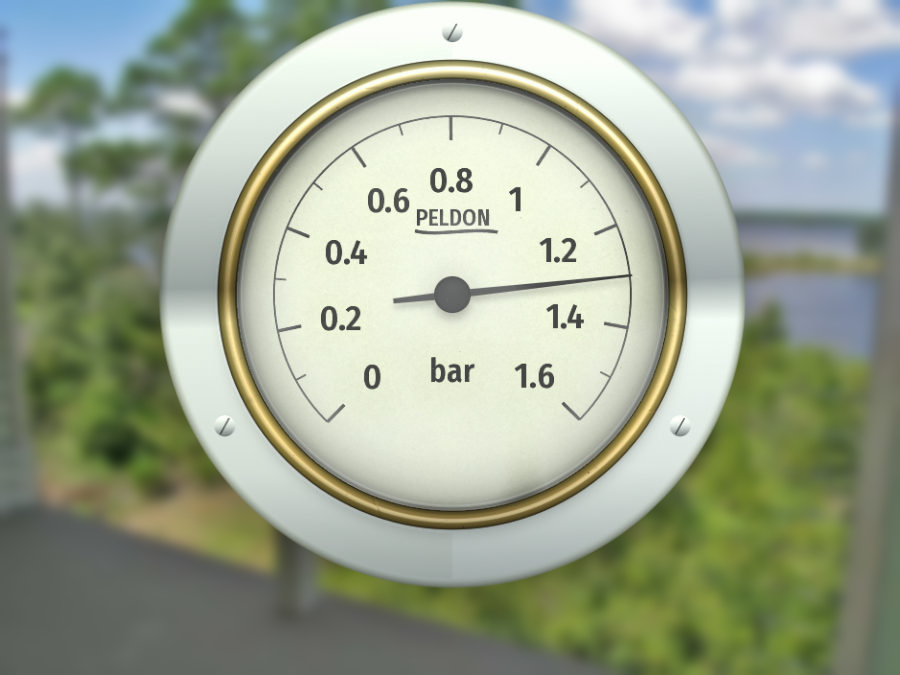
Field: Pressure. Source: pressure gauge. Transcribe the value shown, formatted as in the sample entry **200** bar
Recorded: **1.3** bar
